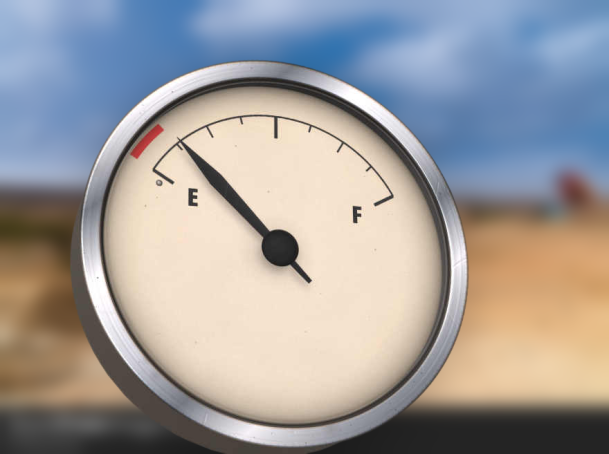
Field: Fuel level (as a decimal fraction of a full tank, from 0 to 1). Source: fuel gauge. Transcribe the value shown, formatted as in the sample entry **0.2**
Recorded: **0.125**
